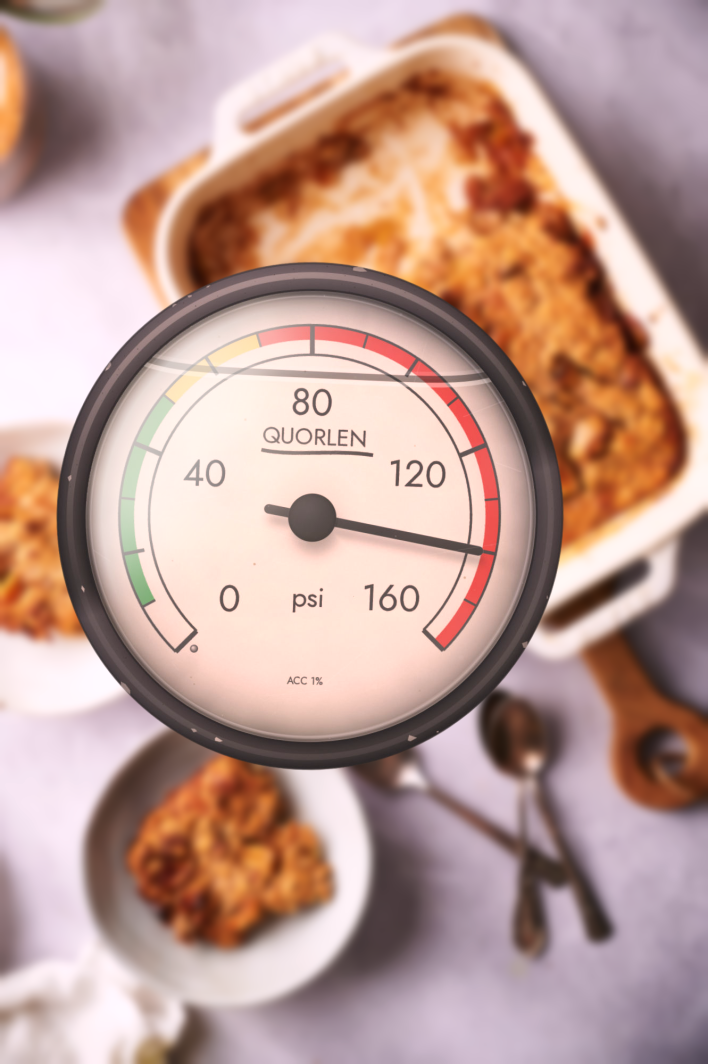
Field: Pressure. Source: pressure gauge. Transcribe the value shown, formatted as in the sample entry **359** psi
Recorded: **140** psi
